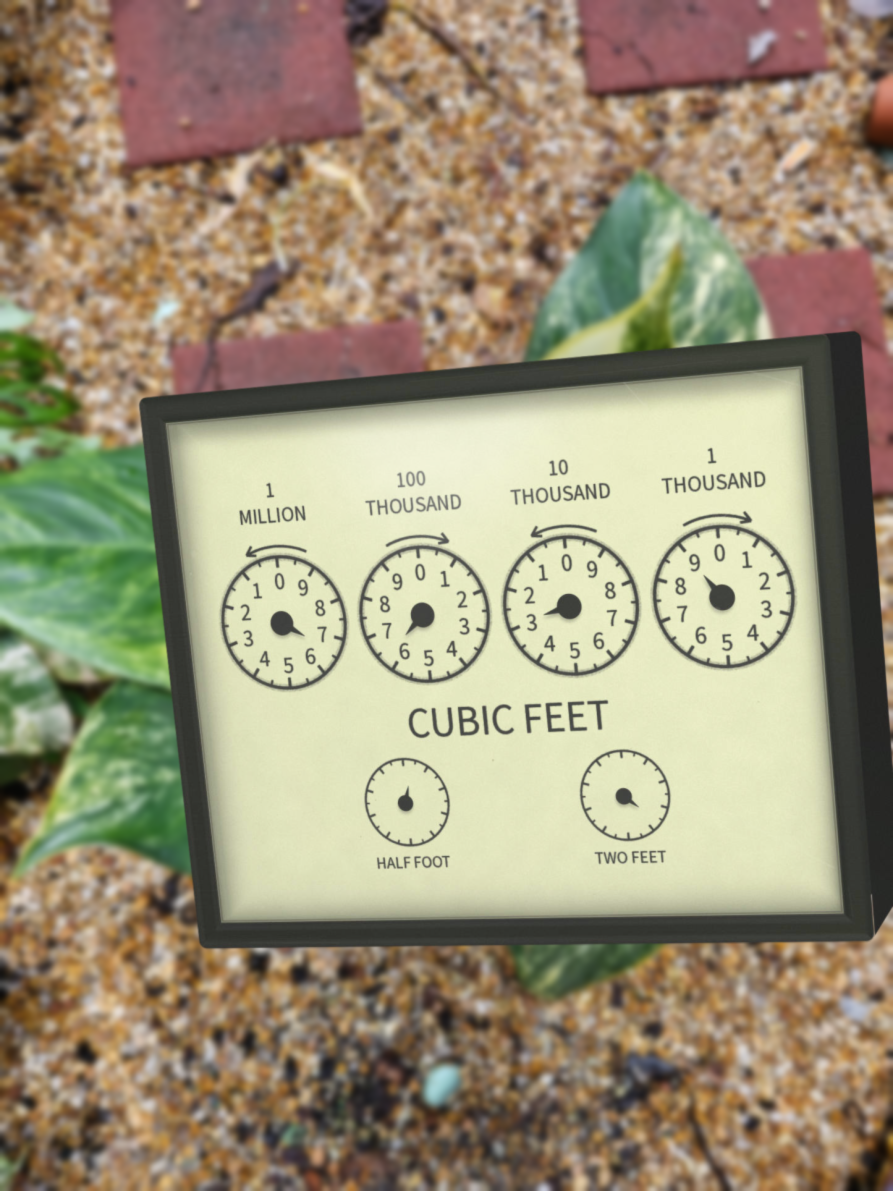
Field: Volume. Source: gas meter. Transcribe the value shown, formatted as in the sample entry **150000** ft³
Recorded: **662900** ft³
